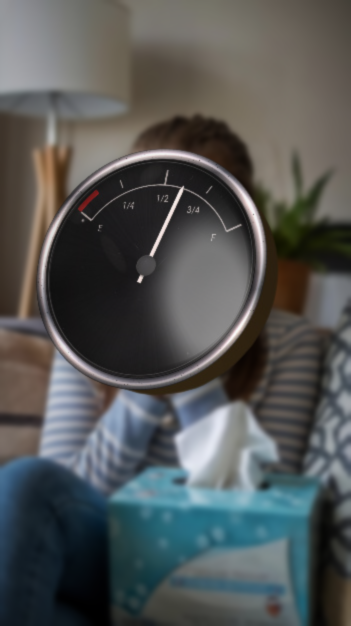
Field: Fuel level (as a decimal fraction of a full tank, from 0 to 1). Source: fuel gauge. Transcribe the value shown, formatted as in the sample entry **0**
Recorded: **0.625**
